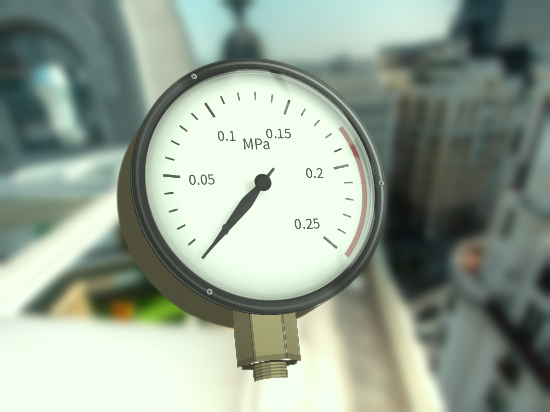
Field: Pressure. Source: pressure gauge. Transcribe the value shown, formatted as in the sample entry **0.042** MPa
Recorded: **0** MPa
